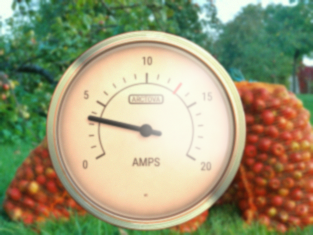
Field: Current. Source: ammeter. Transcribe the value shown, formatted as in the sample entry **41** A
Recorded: **3.5** A
